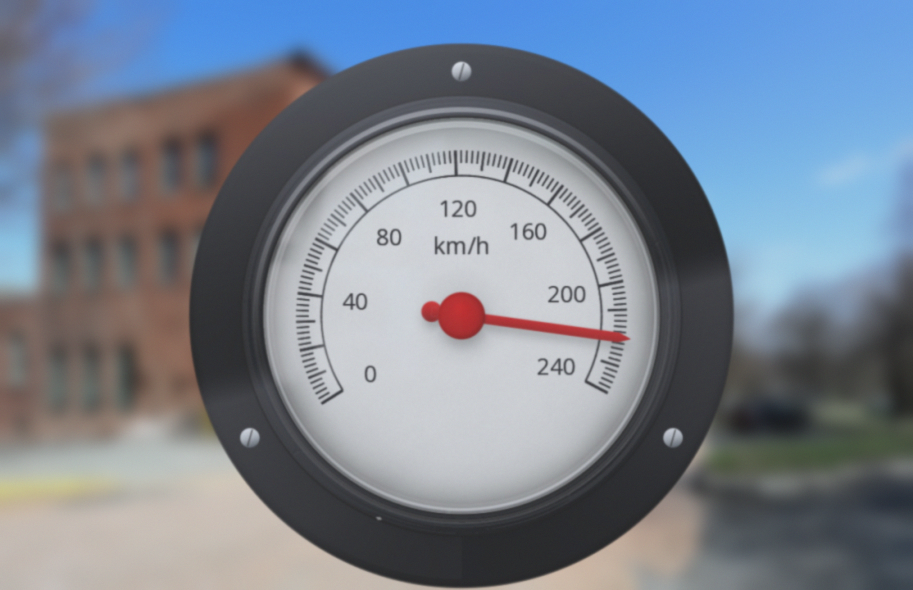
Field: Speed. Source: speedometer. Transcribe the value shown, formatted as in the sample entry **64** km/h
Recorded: **220** km/h
